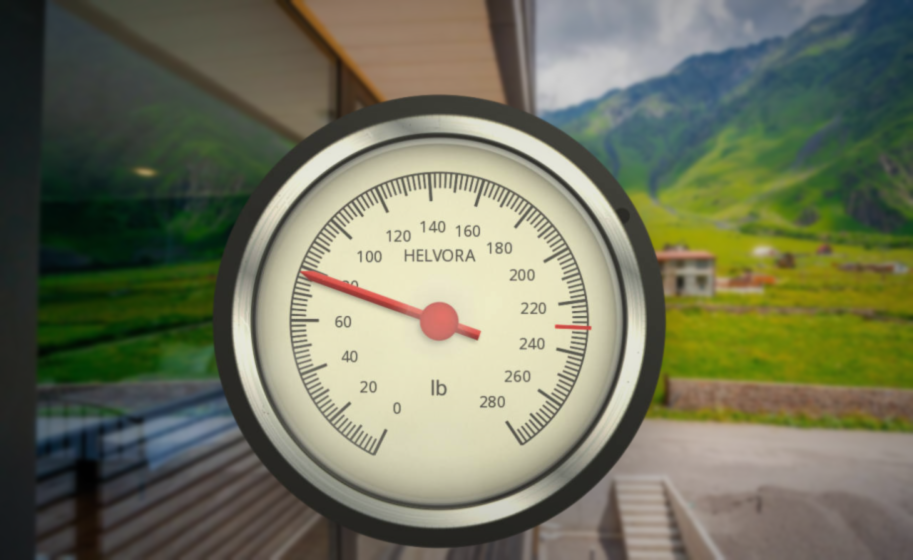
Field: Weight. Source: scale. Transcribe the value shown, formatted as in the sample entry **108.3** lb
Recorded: **78** lb
